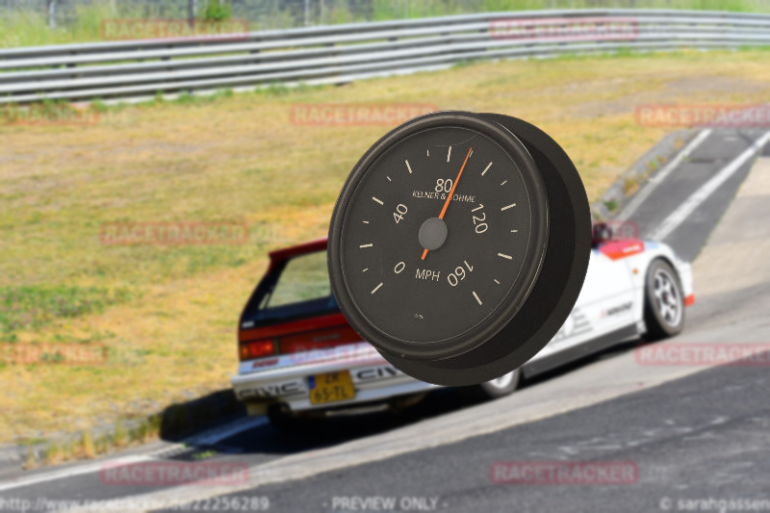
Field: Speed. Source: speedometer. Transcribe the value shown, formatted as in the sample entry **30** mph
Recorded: **90** mph
